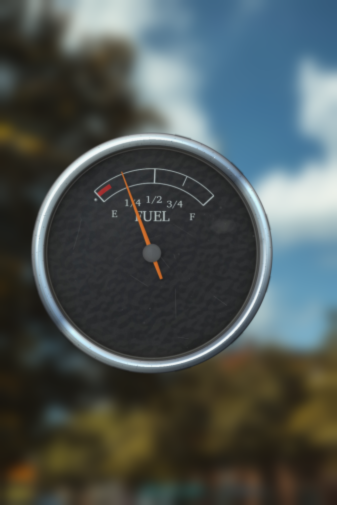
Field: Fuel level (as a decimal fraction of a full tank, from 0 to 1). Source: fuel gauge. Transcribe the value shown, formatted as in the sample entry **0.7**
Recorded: **0.25**
